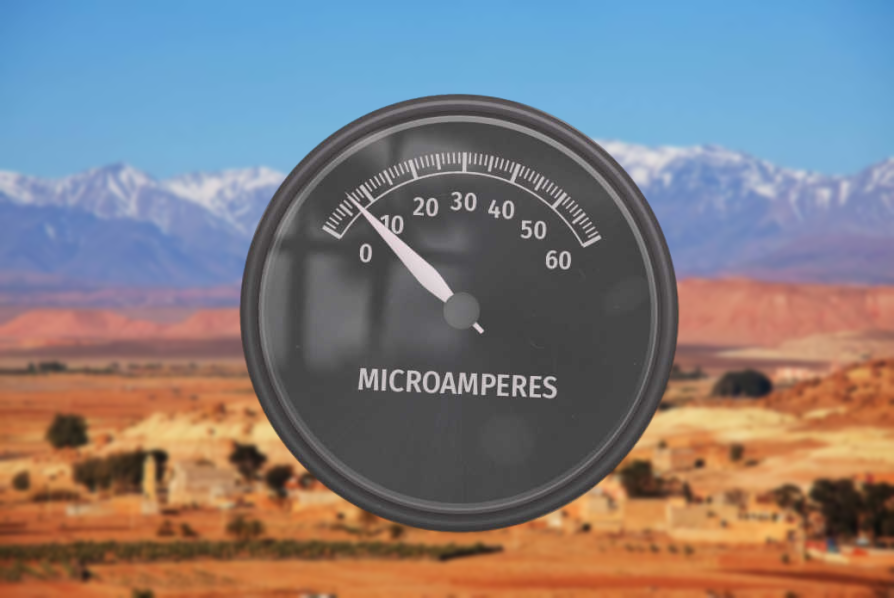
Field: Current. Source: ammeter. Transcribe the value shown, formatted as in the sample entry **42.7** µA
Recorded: **7** µA
